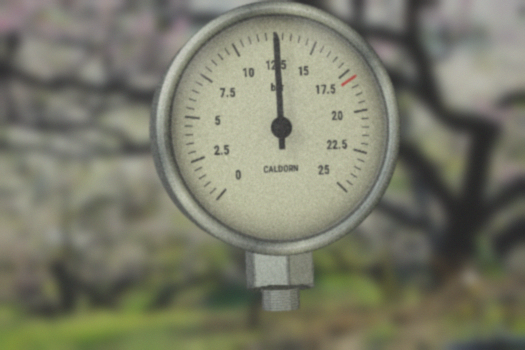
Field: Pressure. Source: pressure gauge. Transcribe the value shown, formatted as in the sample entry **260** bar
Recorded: **12.5** bar
